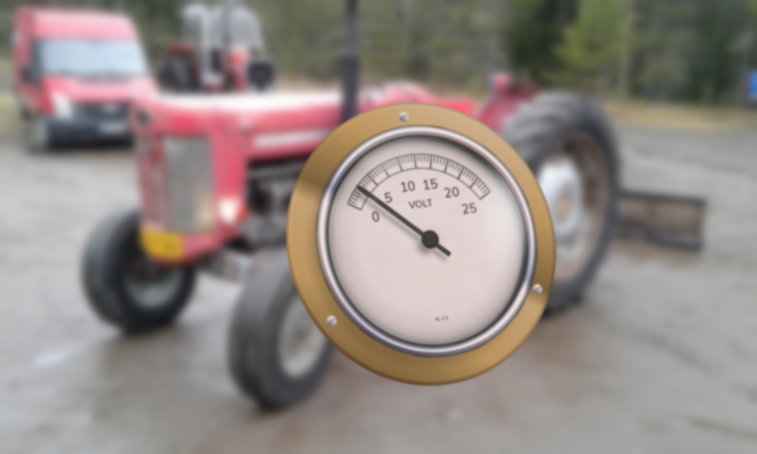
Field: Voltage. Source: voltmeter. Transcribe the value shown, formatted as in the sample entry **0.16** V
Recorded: **2.5** V
